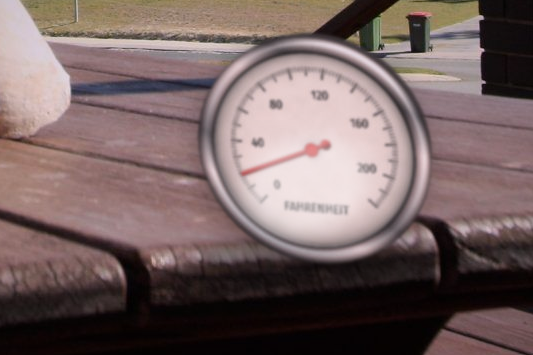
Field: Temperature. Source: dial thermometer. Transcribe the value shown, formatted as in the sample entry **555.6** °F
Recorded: **20** °F
